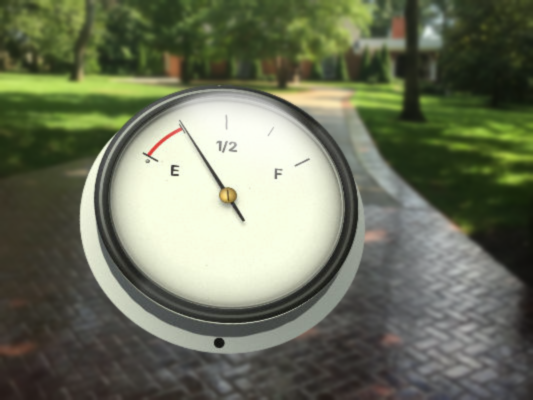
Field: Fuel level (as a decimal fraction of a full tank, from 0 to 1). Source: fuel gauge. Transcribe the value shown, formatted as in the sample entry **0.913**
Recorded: **0.25**
